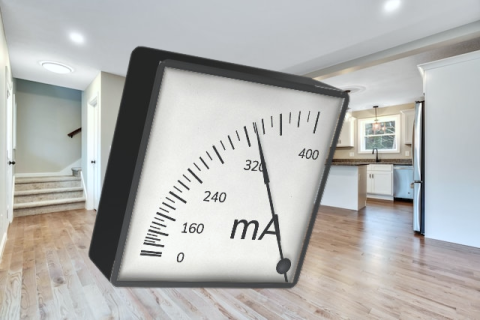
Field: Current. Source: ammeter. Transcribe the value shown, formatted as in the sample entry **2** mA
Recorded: **330** mA
